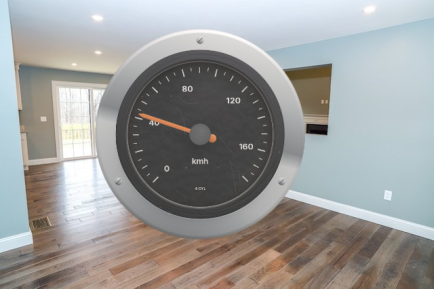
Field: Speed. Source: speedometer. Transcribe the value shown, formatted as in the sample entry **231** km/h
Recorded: **42.5** km/h
